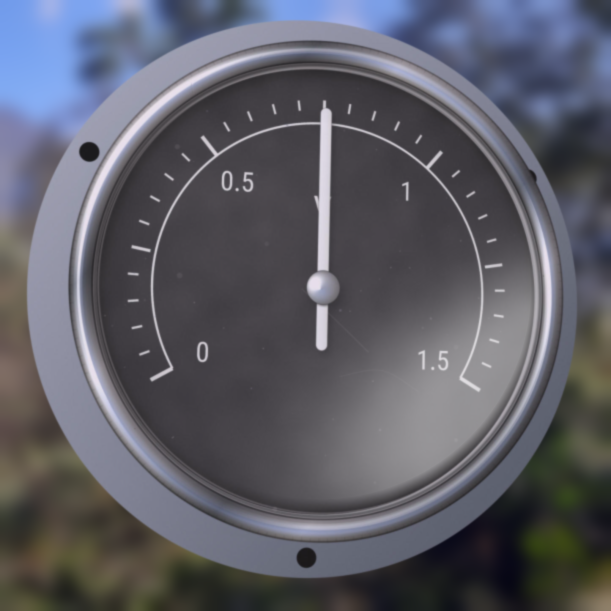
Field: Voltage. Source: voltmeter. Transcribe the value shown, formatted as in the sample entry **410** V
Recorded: **0.75** V
